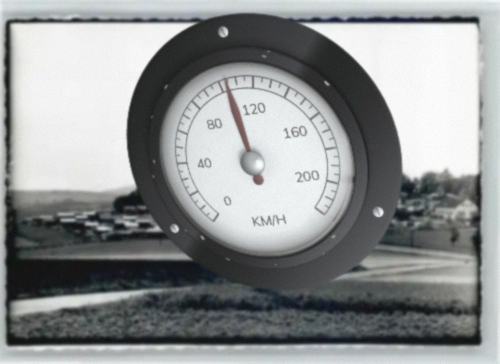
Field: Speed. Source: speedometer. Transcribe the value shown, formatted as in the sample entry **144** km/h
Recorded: **105** km/h
